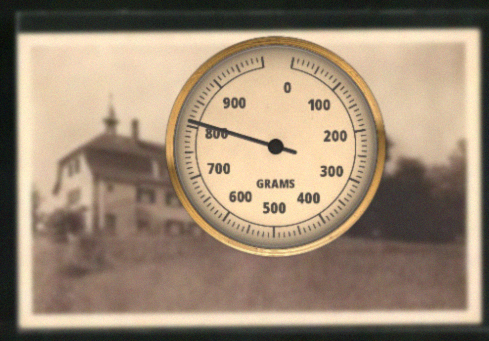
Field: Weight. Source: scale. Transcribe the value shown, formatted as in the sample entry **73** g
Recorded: **810** g
